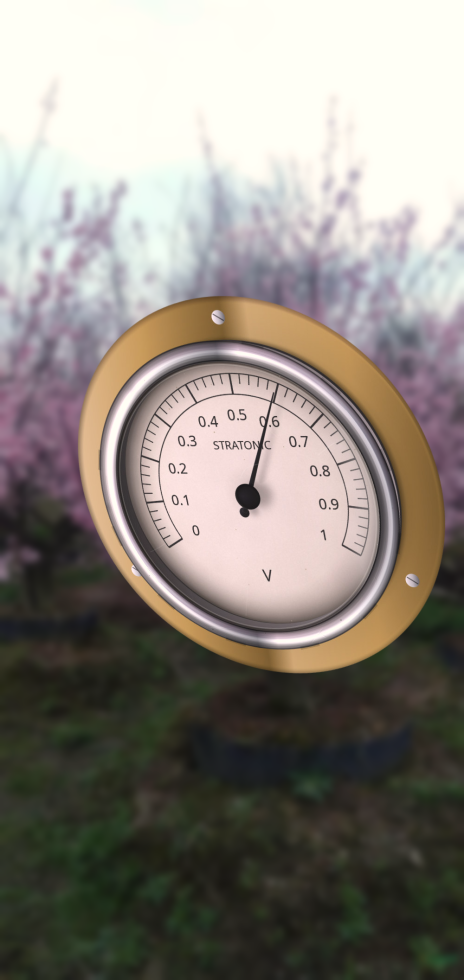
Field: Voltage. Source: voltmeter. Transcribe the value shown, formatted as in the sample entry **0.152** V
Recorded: **0.6** V
